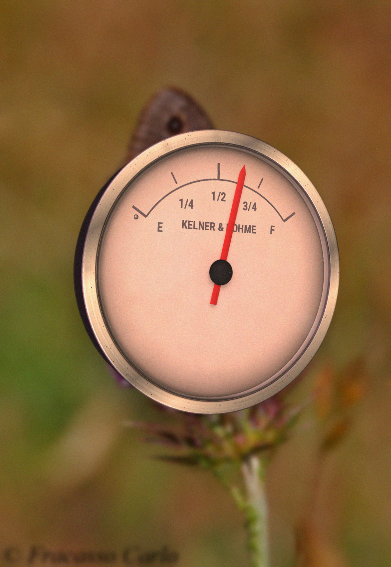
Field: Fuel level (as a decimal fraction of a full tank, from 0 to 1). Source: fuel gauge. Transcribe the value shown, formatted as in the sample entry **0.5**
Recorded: **0.625**
